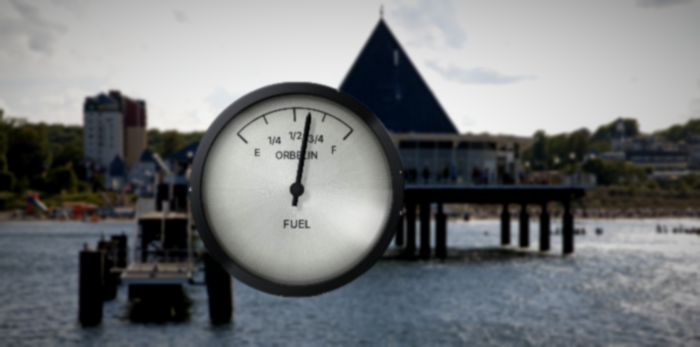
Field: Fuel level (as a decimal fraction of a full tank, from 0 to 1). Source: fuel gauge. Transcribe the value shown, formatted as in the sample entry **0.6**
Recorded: **0.625**
